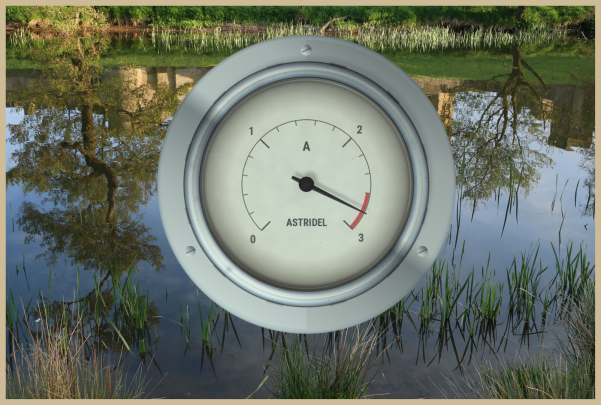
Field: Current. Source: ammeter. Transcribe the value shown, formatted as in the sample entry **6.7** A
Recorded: **2.8** A
